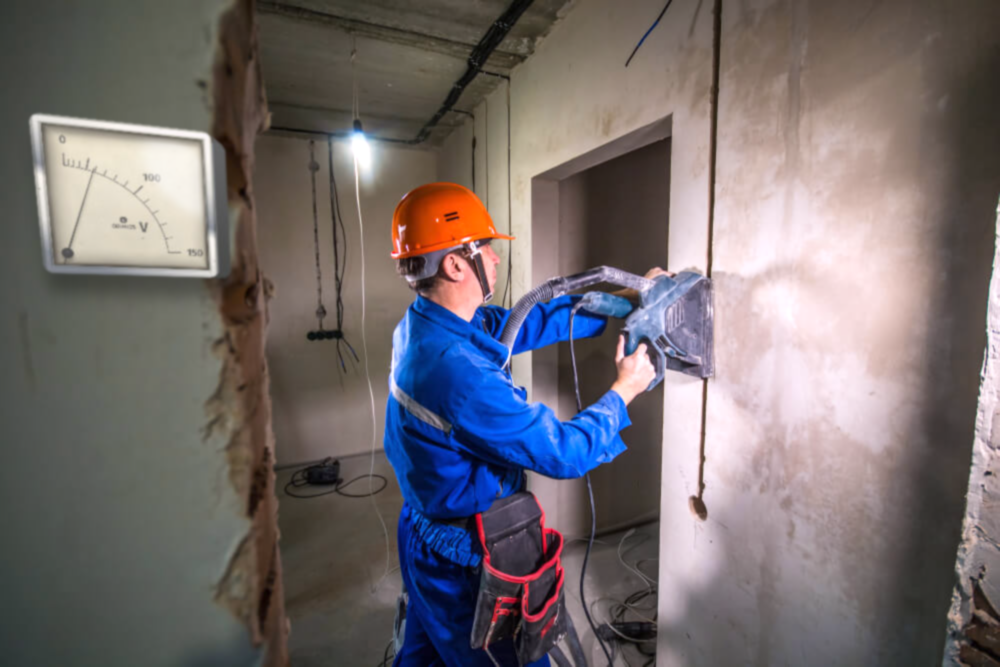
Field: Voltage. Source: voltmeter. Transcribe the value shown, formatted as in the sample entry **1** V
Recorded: **60** V
